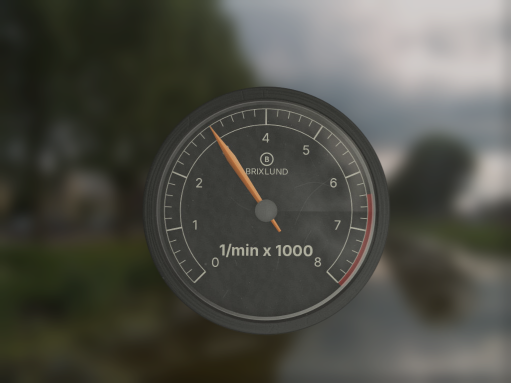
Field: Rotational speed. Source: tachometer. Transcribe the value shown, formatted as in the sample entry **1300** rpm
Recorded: **3000** rpm
